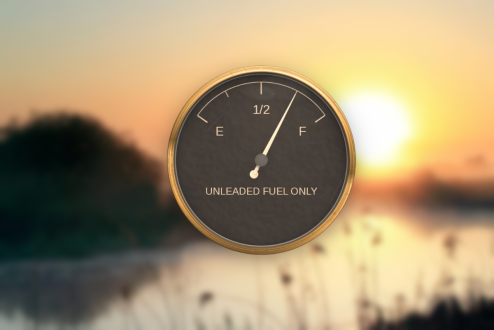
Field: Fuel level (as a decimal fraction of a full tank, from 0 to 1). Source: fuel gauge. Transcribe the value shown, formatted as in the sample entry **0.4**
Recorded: **0.75**
